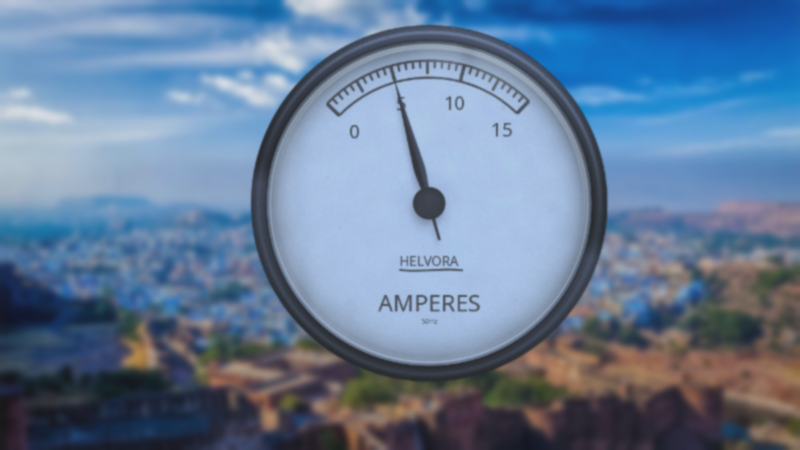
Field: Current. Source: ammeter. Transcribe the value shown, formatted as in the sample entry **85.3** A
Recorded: **5** A
